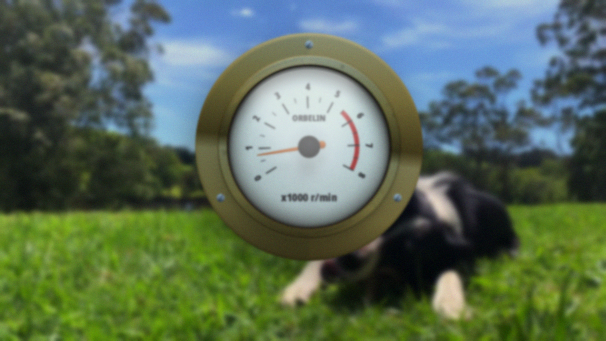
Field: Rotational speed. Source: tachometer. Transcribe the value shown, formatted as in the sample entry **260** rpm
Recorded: **750** rpm
